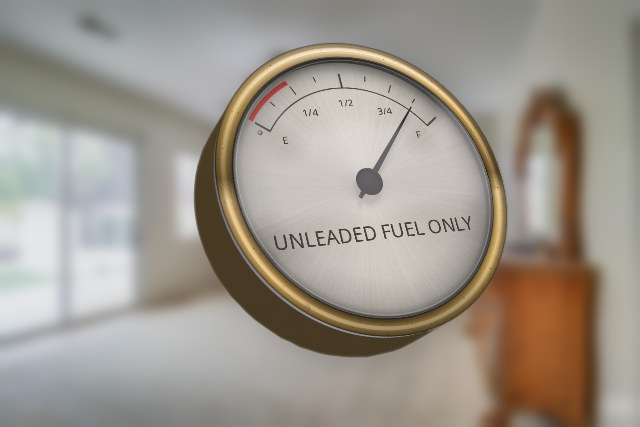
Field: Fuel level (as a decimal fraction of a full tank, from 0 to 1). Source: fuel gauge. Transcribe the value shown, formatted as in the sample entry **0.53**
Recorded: **0.875**
